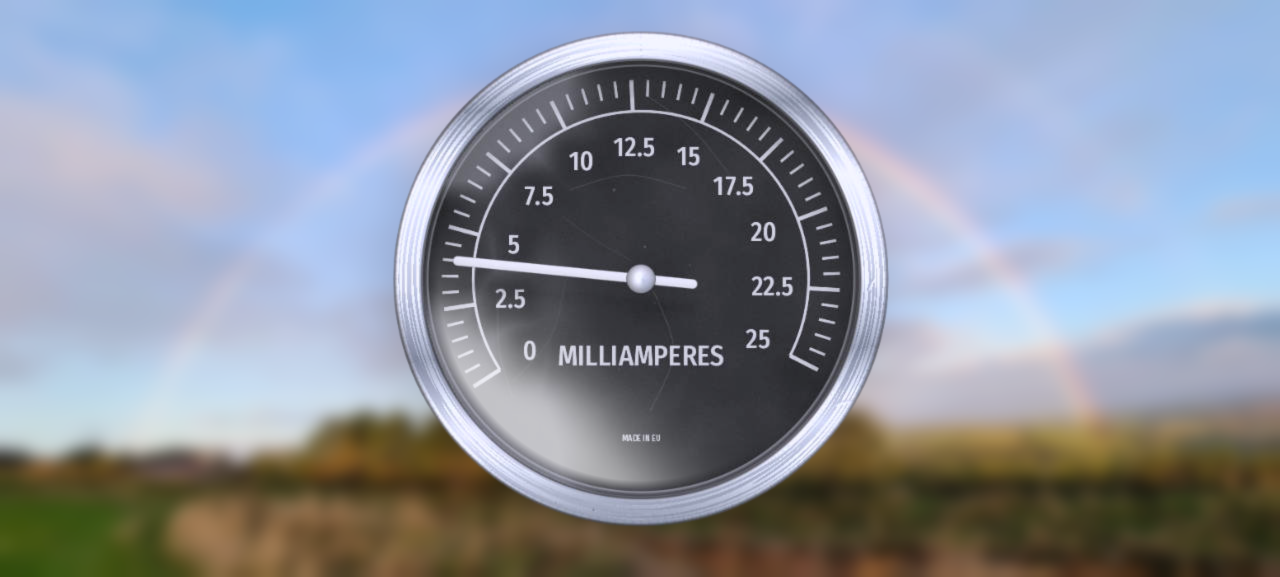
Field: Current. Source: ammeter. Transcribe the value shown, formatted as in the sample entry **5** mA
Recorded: **4** mA
